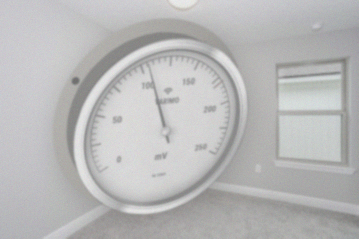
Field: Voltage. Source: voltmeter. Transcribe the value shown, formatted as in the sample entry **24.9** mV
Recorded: **105** mV
